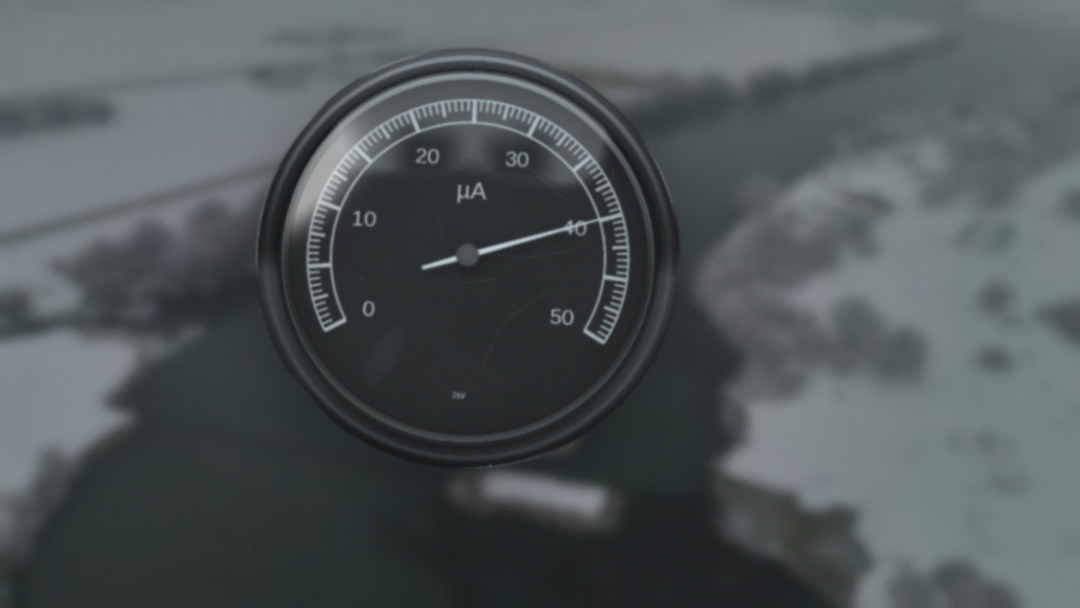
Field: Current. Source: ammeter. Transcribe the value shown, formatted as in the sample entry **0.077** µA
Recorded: **40** µA
